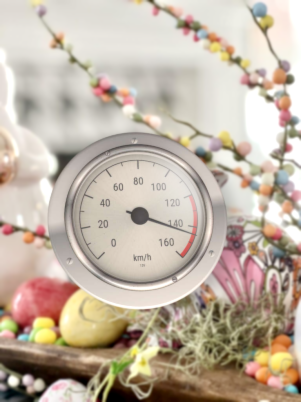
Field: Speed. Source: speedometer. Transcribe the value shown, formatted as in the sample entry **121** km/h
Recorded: **145** km/h
